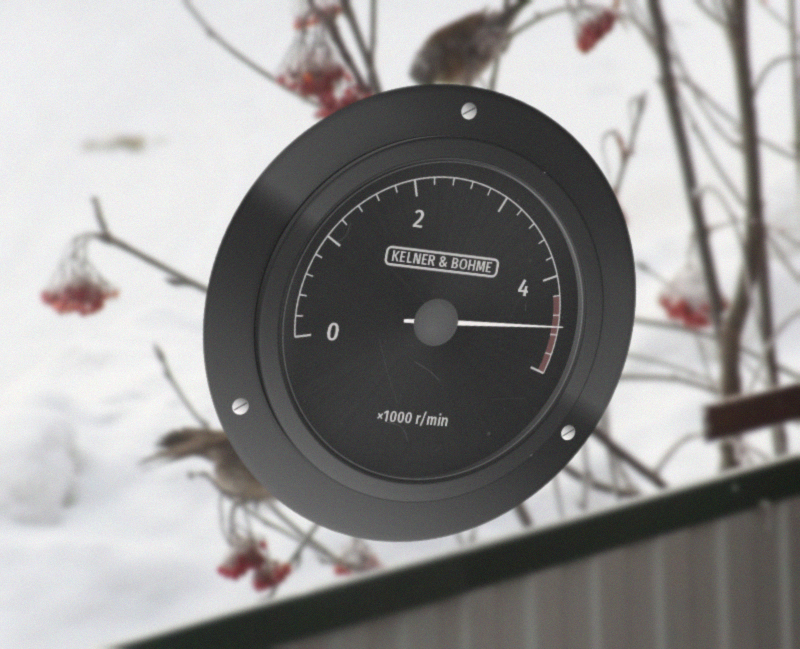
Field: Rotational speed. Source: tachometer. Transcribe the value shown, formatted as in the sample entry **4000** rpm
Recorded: **4500** rpm
